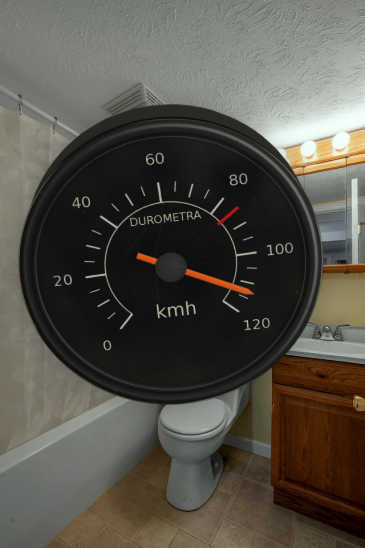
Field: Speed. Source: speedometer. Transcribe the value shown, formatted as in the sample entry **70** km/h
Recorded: **112.5** km/h
